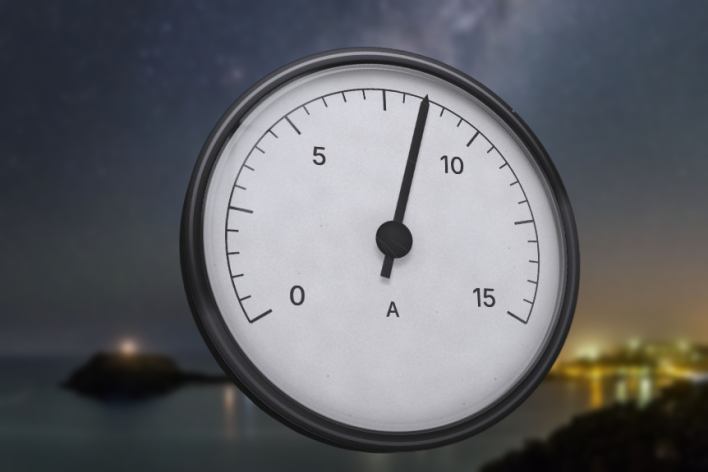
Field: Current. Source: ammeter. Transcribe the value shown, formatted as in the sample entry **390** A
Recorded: **8.5** A
